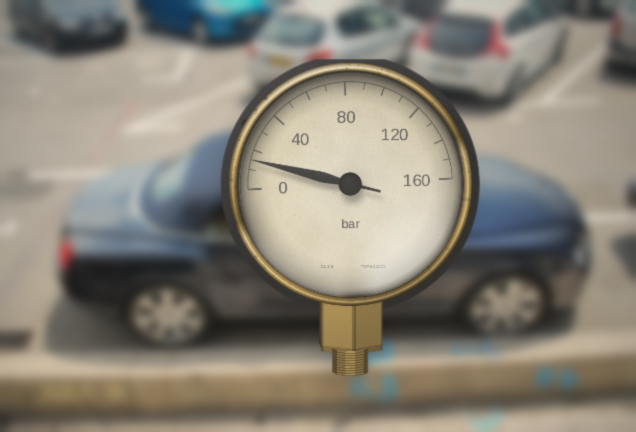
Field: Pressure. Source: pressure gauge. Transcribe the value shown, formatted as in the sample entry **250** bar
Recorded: **15** bar
